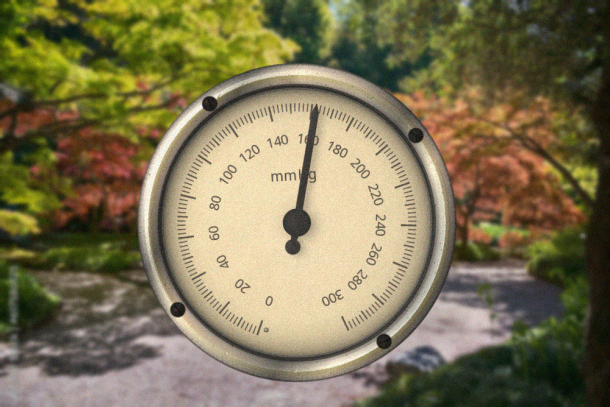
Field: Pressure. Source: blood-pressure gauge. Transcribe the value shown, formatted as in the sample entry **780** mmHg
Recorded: **162** mmHg
